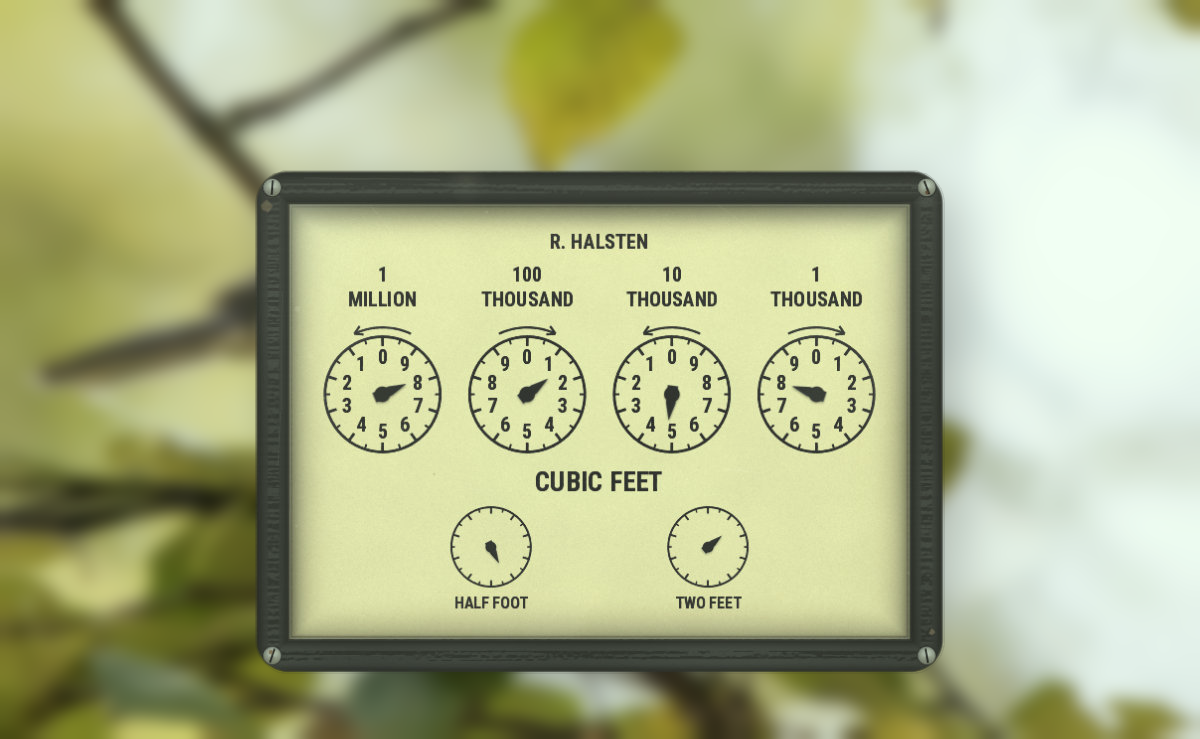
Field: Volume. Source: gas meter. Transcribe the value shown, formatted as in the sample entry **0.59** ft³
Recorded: **814800** ft³
